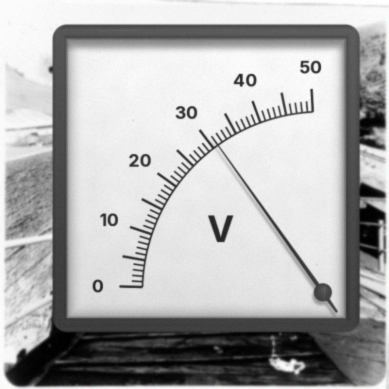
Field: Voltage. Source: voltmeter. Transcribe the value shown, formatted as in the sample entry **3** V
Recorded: **31** V
